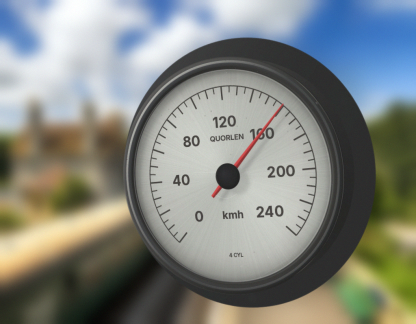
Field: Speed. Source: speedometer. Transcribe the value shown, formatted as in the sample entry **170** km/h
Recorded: **160** km/h
